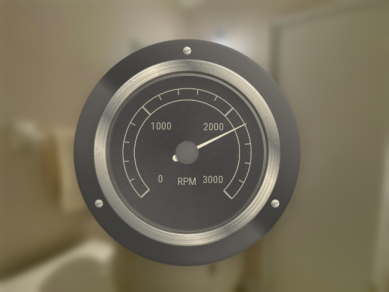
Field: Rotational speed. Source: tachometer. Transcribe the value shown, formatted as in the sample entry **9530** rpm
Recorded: **2200** rpm
